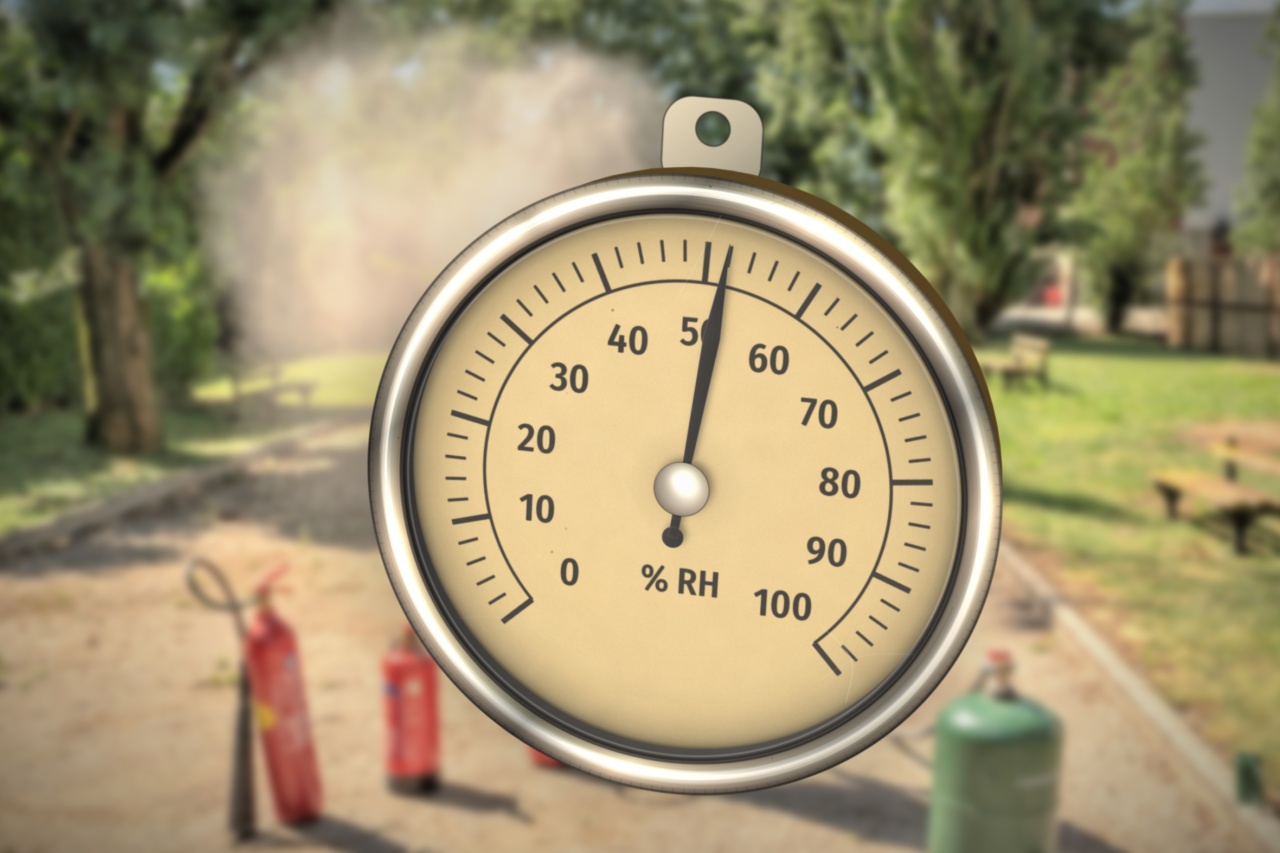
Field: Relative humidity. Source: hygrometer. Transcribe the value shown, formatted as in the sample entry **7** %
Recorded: **52** %
